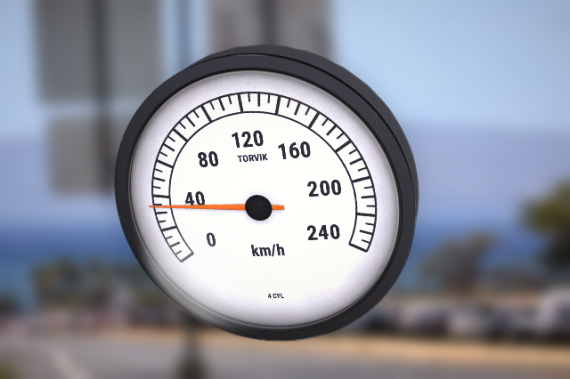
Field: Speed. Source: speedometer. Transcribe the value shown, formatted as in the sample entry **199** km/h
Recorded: **35** km/h
